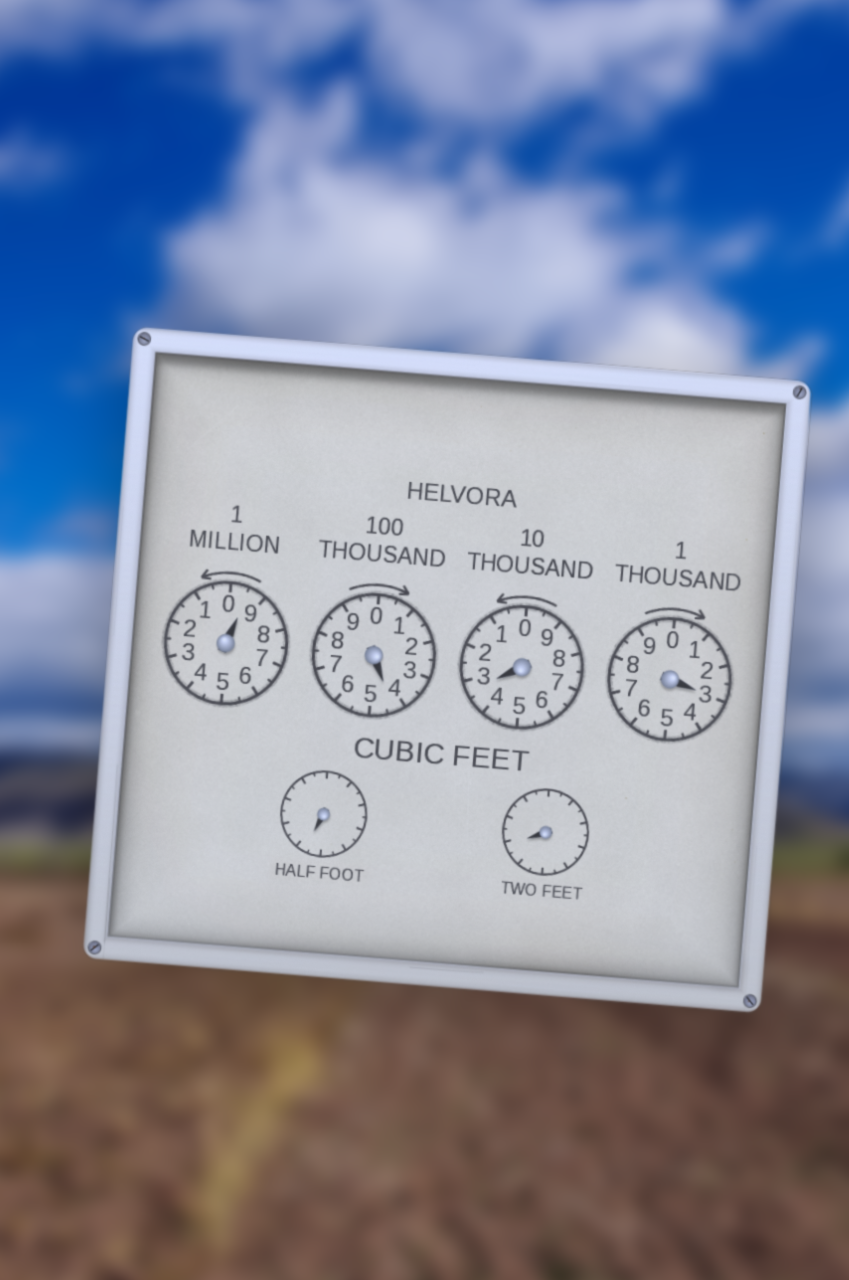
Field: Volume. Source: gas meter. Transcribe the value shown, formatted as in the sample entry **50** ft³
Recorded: **943300** ft³
